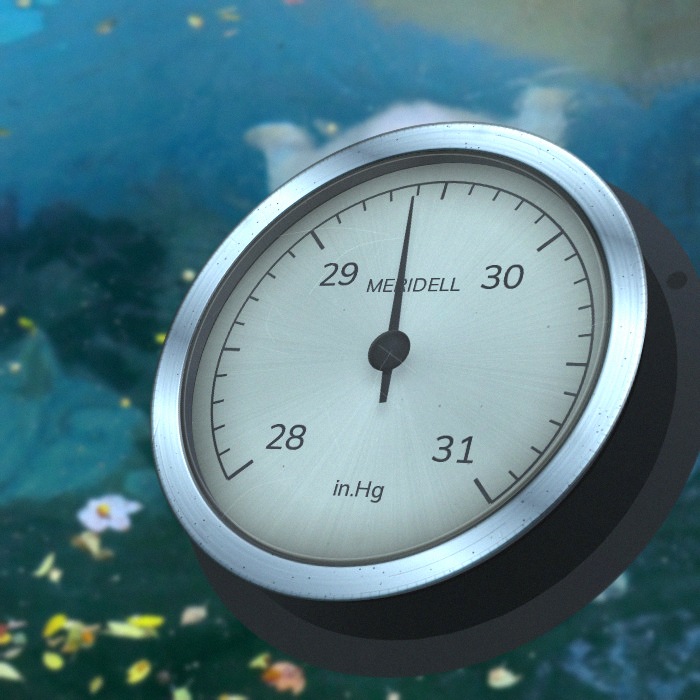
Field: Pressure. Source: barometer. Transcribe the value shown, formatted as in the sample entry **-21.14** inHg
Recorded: **29.4** inHg
